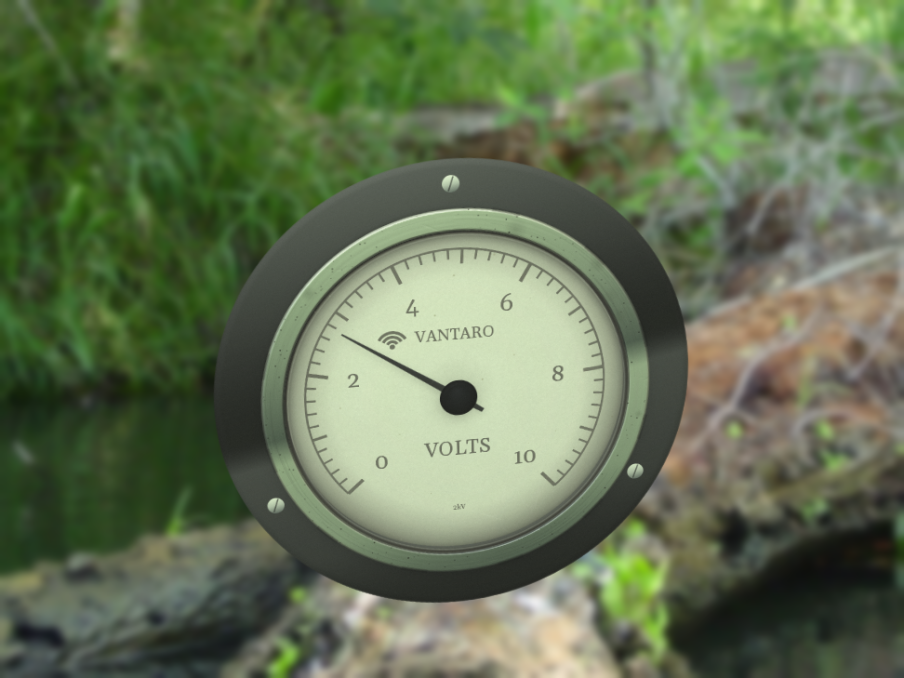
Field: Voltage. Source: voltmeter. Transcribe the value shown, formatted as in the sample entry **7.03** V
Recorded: **2.8** V
